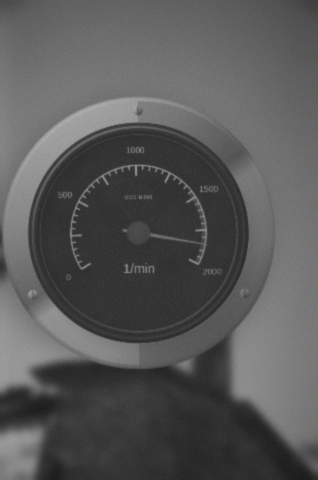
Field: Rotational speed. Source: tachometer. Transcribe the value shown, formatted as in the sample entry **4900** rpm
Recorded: **1850** rpm
